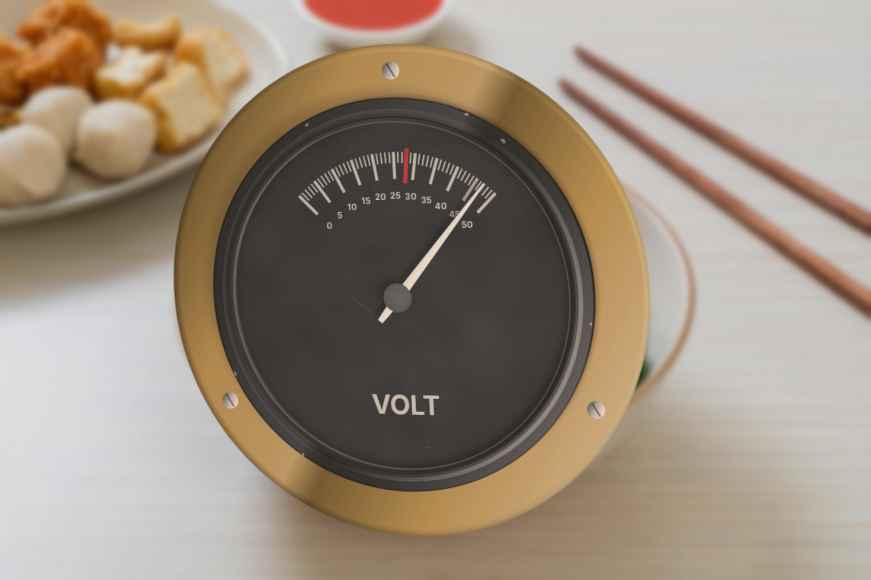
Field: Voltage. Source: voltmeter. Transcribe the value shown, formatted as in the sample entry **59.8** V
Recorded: **47** V
